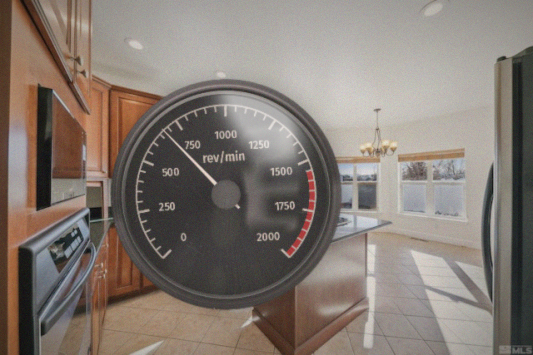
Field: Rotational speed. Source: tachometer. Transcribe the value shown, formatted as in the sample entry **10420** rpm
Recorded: **675** rpm
